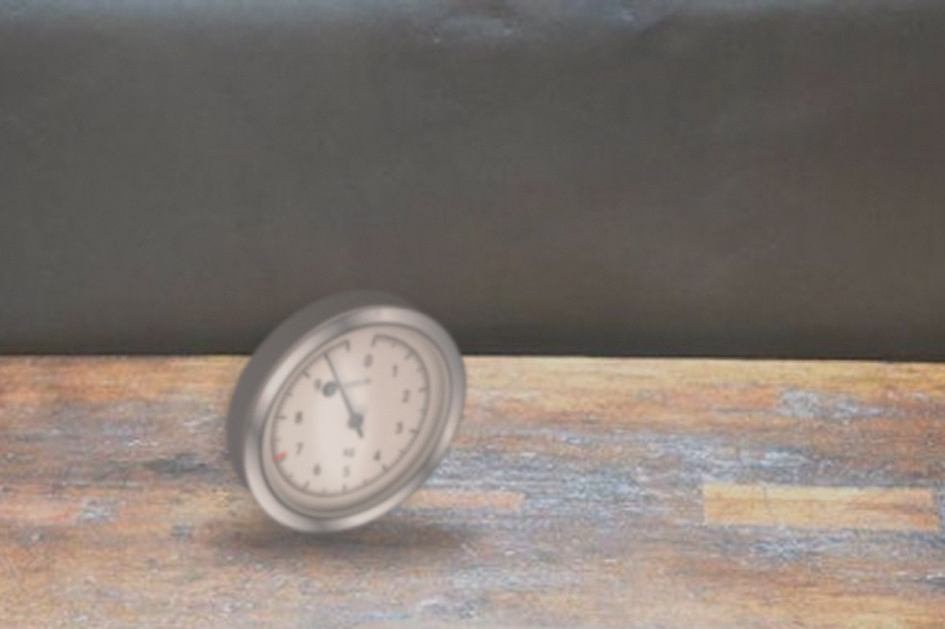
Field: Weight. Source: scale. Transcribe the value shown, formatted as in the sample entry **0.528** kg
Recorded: **9.5** kg
